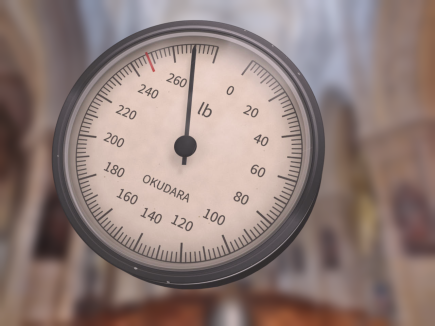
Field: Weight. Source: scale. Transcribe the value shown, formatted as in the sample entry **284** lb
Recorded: **270** lb
